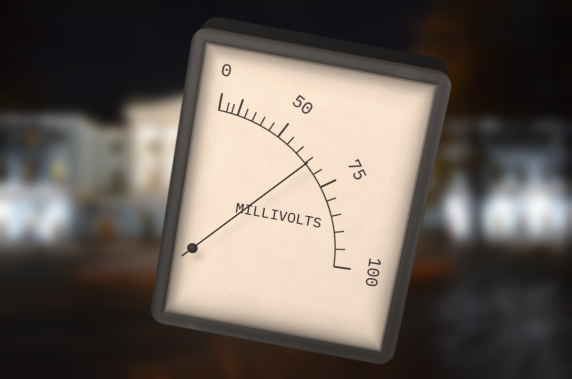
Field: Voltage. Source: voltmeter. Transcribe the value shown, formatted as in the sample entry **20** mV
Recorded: **65** mV
